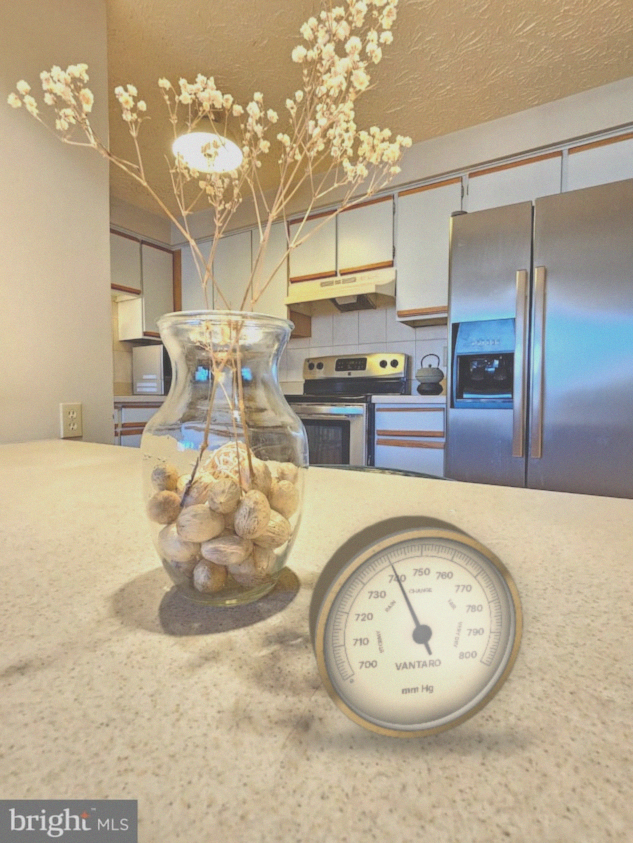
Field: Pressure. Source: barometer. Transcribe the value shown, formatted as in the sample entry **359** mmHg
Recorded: **740** mmHg
